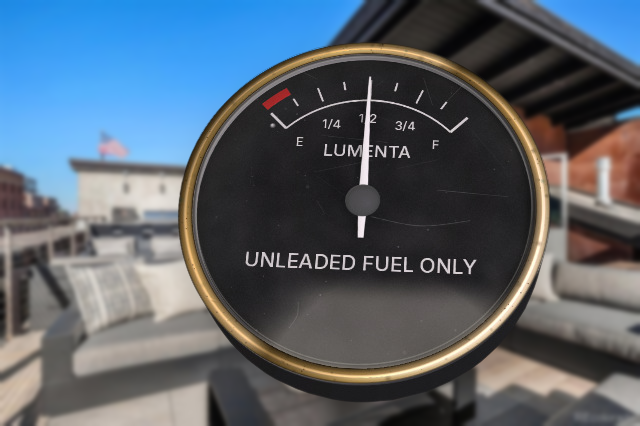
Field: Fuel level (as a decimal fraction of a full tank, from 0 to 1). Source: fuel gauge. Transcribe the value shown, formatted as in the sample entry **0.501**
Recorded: **0.5**
